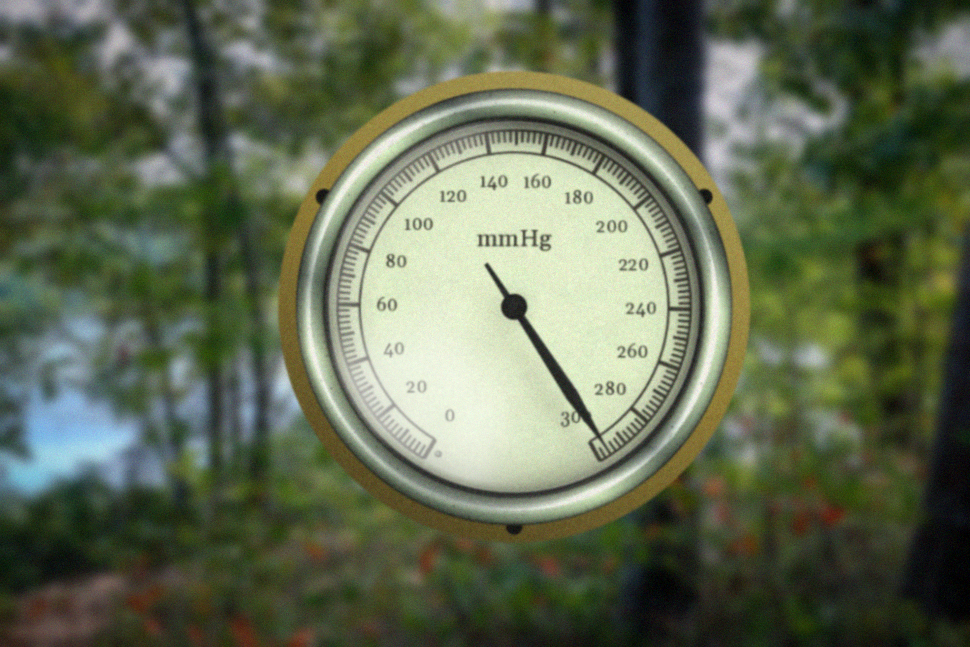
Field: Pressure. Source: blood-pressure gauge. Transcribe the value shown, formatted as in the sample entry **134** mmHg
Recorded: **296** mmHg
